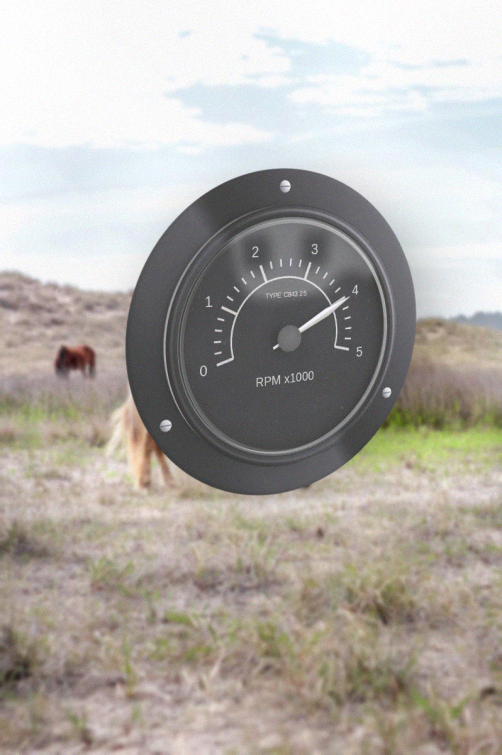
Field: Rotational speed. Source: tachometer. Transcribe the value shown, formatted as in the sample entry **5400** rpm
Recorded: **4000** rpm
